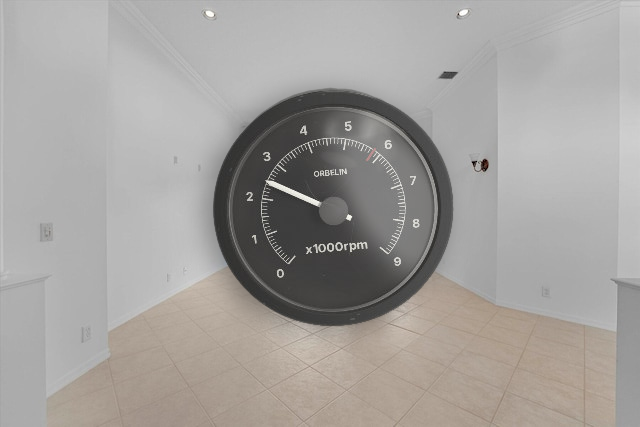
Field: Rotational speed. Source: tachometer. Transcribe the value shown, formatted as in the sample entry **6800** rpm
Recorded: **2500** rpm
